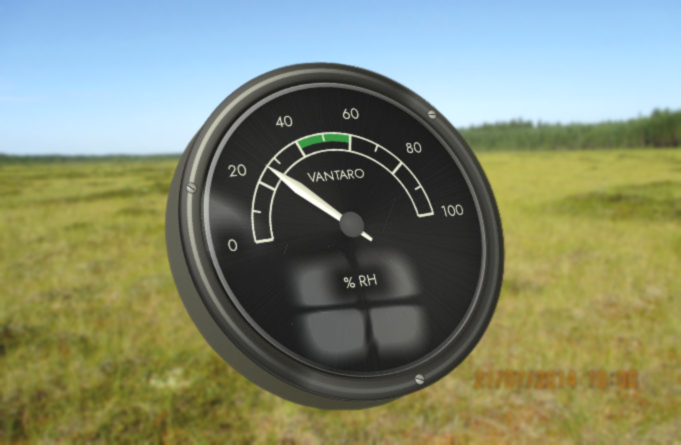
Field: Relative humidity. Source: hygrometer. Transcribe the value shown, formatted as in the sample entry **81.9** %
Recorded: **25** %
